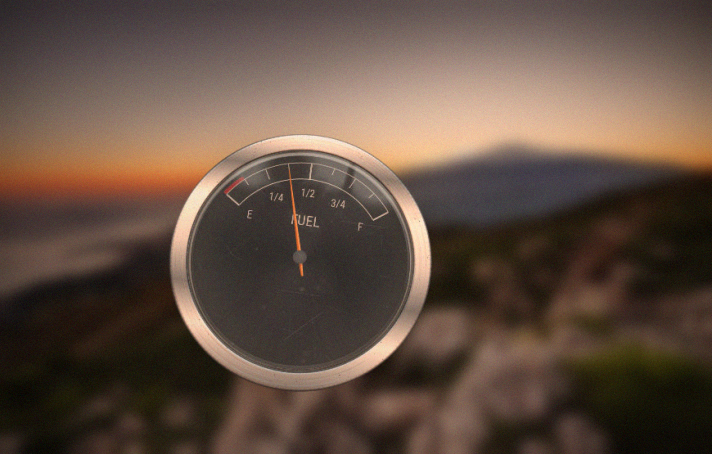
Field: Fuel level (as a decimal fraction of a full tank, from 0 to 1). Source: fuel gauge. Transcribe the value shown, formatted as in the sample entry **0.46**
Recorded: **0.375**
